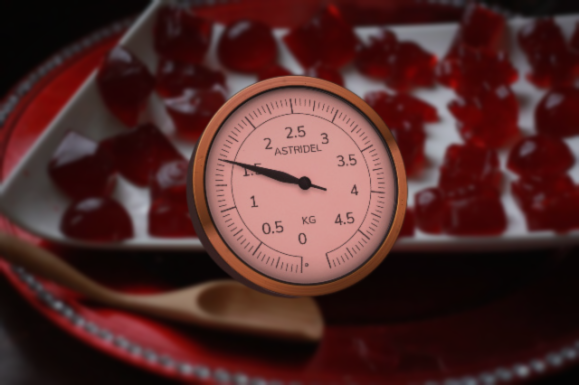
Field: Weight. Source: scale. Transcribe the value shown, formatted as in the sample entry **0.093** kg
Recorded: **1.5** kg
